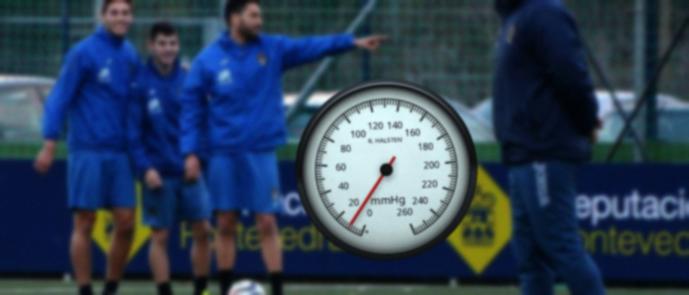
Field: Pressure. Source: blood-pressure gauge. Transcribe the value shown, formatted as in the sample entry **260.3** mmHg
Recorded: **10** mmHg
